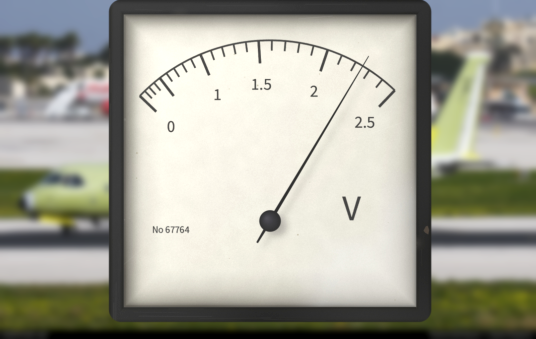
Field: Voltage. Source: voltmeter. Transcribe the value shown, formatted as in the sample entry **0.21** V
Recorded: **2.25** V
